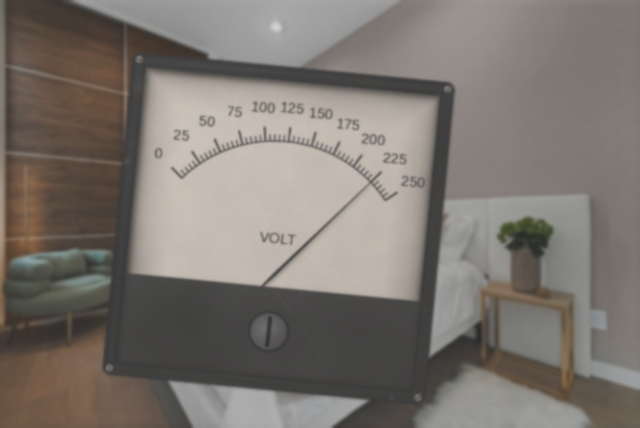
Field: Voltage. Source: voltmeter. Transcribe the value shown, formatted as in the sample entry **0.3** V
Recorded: **225** V
